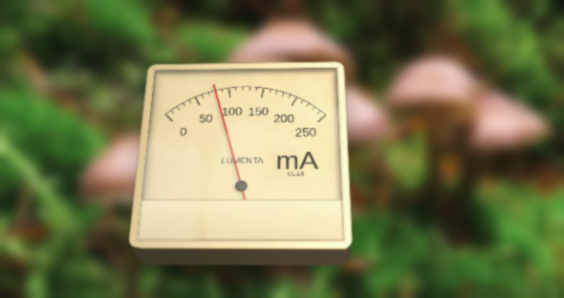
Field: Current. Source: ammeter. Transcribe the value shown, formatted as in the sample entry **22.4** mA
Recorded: **80** mA
